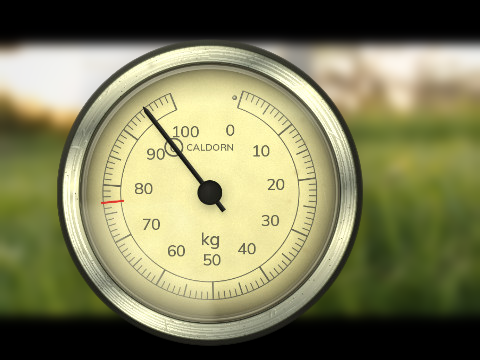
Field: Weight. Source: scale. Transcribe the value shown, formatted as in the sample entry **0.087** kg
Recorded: **95** kg
